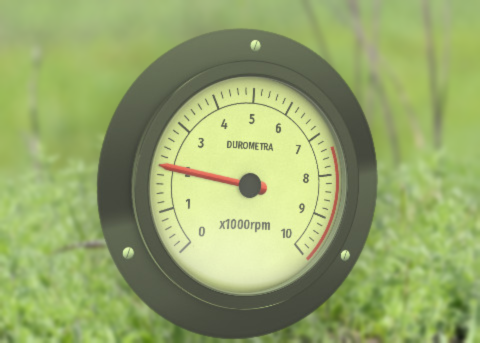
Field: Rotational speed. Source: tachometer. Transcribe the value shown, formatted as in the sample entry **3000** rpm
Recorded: **2000** rpm
